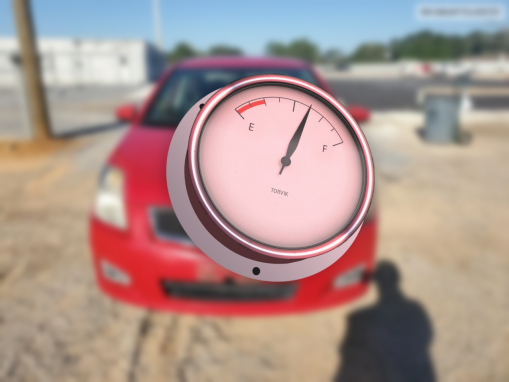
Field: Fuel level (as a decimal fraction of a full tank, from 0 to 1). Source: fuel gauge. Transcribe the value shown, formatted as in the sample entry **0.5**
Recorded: **0.625**
